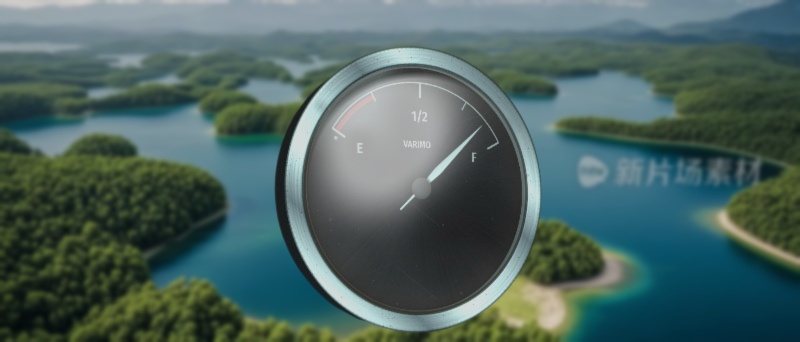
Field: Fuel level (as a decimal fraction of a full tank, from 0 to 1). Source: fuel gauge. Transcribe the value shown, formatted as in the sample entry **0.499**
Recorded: **0.875**
